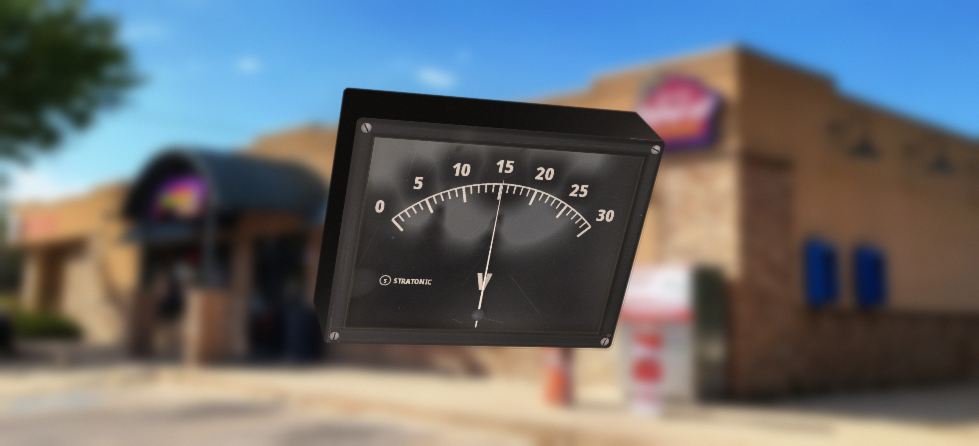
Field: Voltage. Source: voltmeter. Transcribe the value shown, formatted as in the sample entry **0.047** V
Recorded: **15** V
